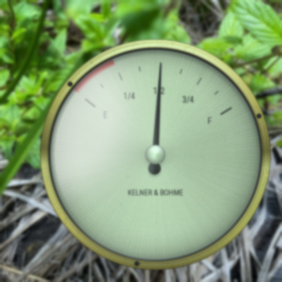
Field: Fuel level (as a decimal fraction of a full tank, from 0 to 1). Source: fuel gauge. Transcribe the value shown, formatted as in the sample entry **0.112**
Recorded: **0.5**
